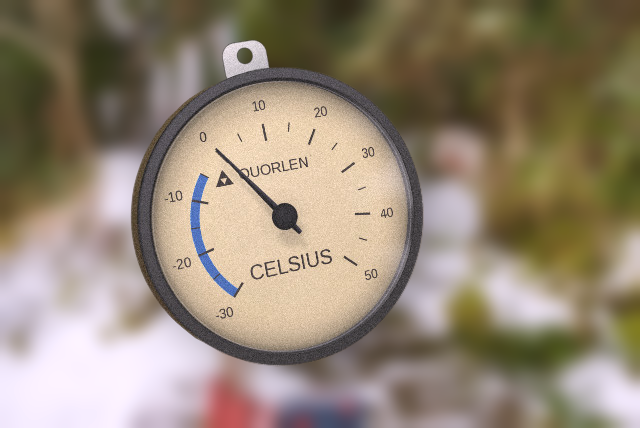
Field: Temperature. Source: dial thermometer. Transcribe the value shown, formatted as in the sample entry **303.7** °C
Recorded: **0** °C
